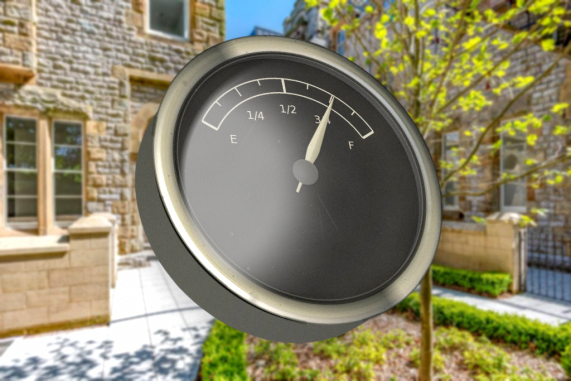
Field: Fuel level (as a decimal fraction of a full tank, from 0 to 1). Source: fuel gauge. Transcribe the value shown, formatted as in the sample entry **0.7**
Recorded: **0.75**
